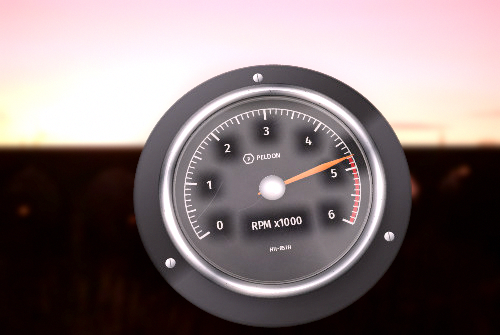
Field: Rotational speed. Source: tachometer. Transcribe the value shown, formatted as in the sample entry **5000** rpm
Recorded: **4800** rpm
